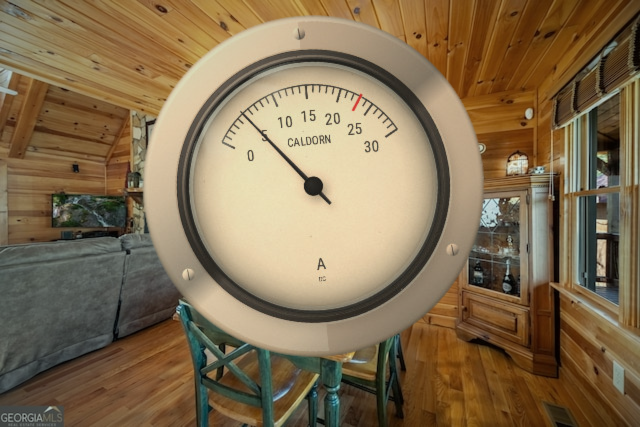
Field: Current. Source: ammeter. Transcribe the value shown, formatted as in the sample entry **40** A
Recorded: **5** A
